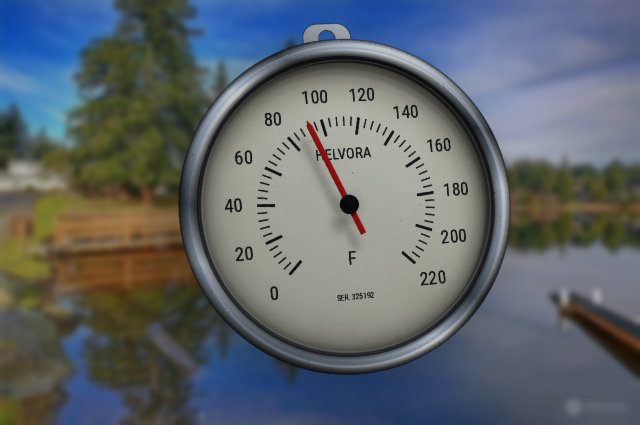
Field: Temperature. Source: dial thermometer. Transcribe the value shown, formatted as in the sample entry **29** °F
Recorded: **92** °F
